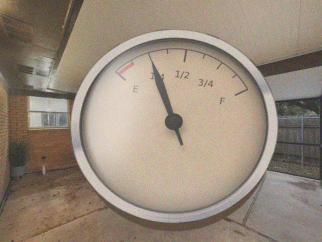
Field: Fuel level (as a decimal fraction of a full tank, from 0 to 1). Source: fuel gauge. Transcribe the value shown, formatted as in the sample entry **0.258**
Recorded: **0.25**
